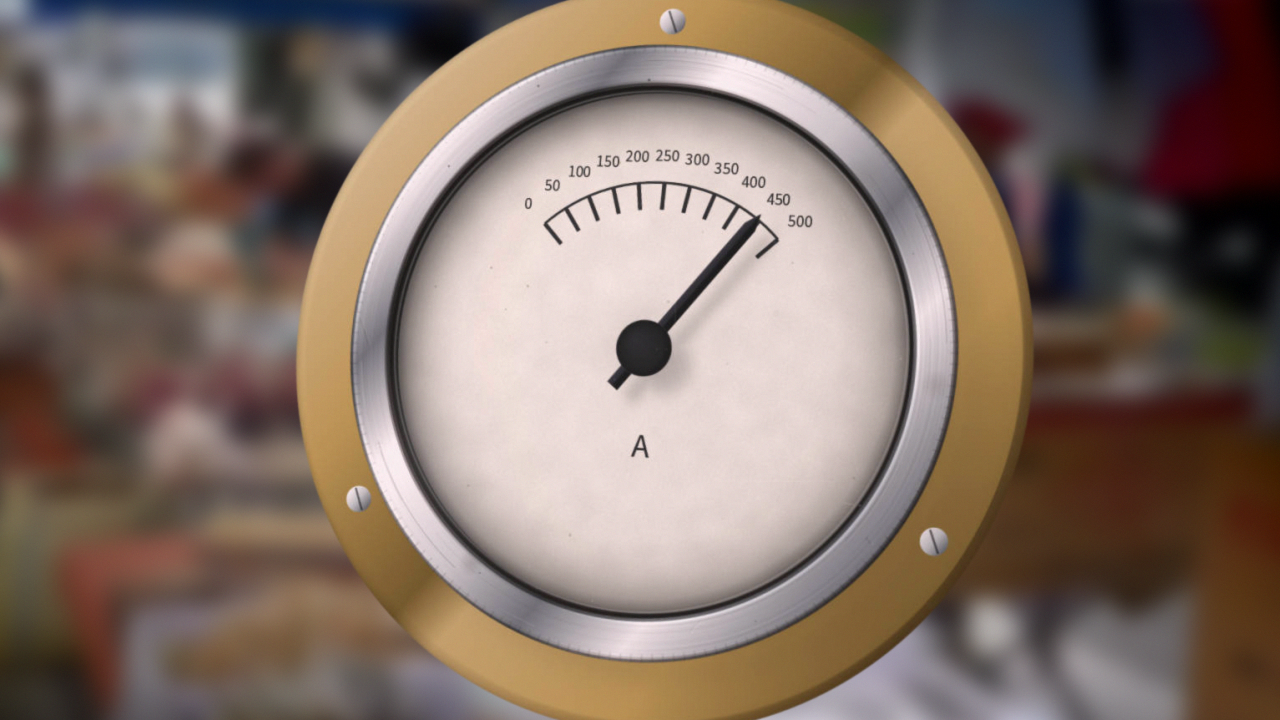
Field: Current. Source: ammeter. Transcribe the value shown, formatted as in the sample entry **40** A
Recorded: **450** A
